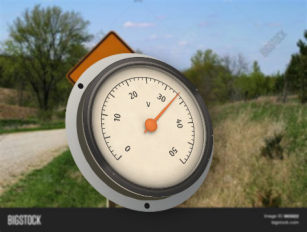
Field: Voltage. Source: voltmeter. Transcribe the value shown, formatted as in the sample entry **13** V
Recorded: **33** V
